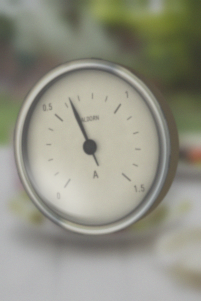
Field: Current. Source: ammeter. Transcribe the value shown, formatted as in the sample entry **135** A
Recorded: **0.65** A
